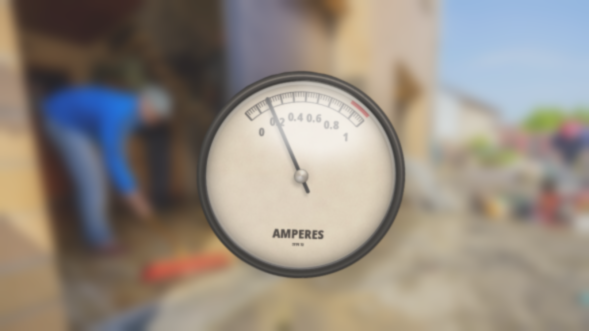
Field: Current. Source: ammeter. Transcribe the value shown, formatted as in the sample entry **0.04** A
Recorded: **0.2** A
